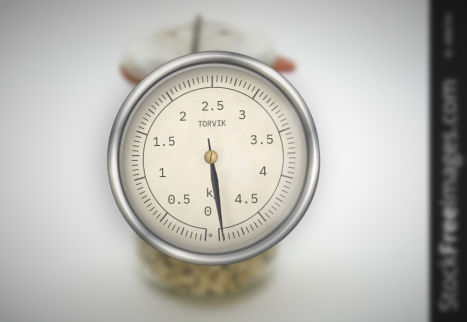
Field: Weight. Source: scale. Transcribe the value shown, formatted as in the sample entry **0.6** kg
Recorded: **4.95** kg
